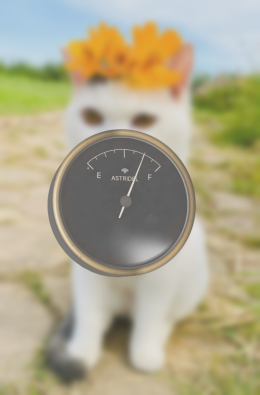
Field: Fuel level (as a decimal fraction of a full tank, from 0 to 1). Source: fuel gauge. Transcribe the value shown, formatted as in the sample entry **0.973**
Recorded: **0.75**
